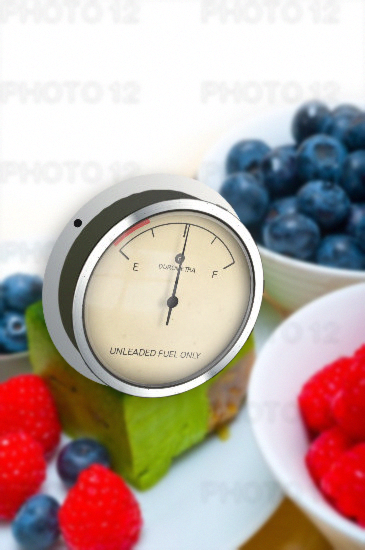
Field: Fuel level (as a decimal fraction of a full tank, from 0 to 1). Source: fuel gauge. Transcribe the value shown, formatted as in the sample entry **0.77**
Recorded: **0.5**
